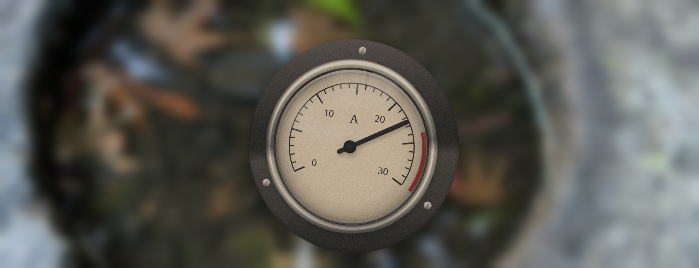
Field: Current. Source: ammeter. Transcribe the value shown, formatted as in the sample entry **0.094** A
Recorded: **22.5** A
